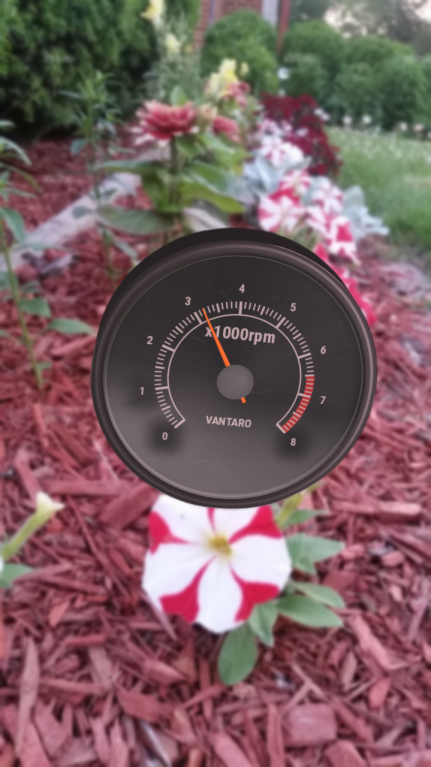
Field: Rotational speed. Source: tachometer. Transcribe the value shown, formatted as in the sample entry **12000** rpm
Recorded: **3200** rpm
